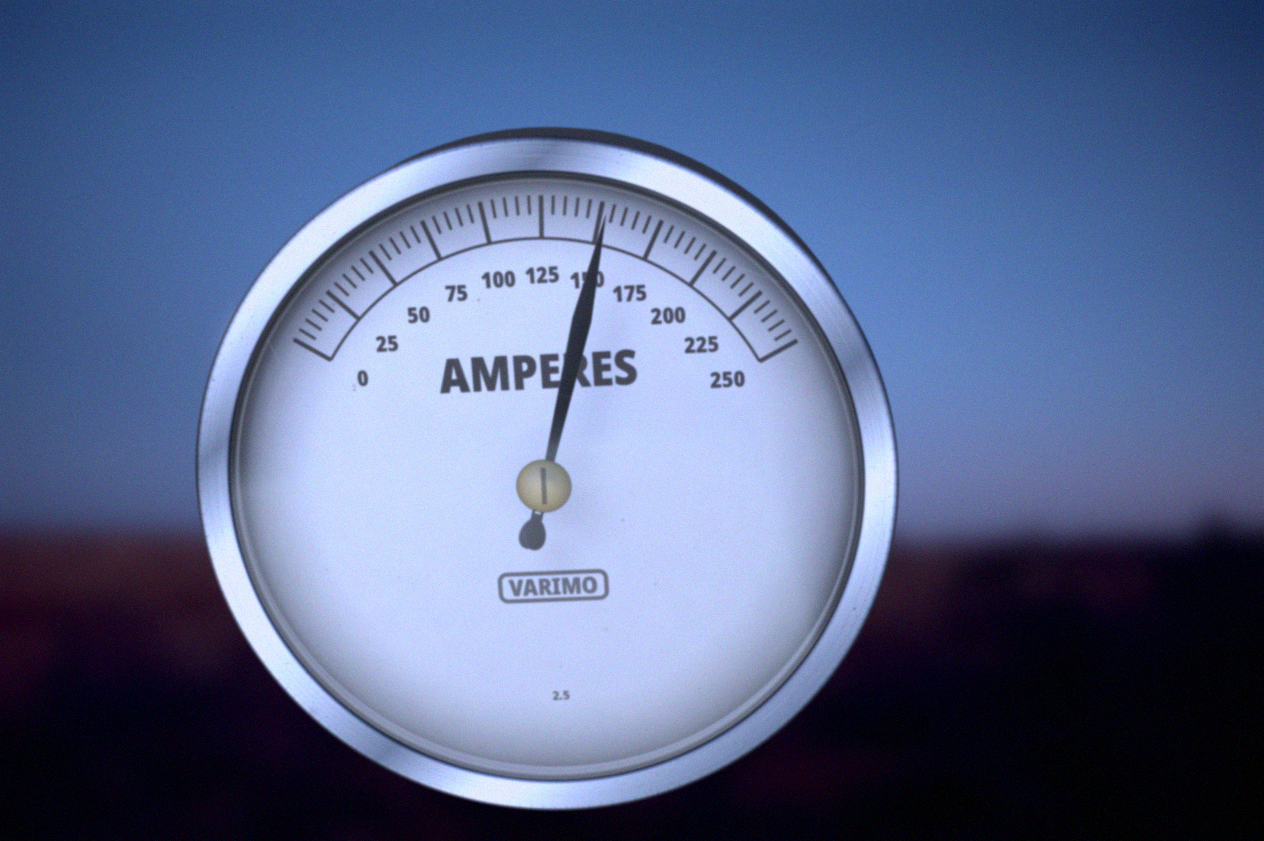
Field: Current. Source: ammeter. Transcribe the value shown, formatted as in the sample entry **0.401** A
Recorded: **152.5** A
